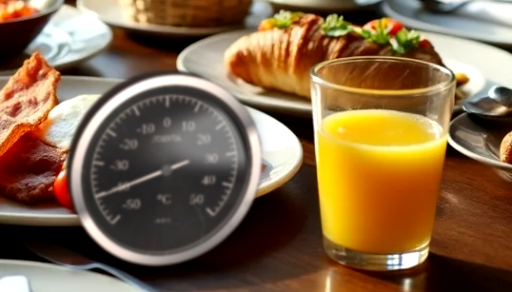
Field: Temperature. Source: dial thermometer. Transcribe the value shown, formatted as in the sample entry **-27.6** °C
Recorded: **-40** °C
